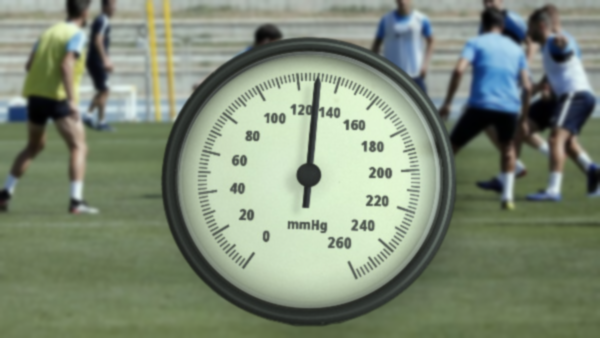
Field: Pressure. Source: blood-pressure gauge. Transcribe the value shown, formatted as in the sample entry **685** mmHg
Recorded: **130** mmHg
